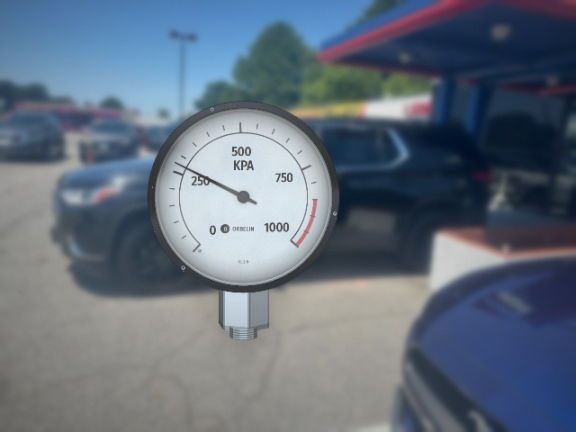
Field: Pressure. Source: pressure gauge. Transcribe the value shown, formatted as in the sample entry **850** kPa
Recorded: **275** kPa
